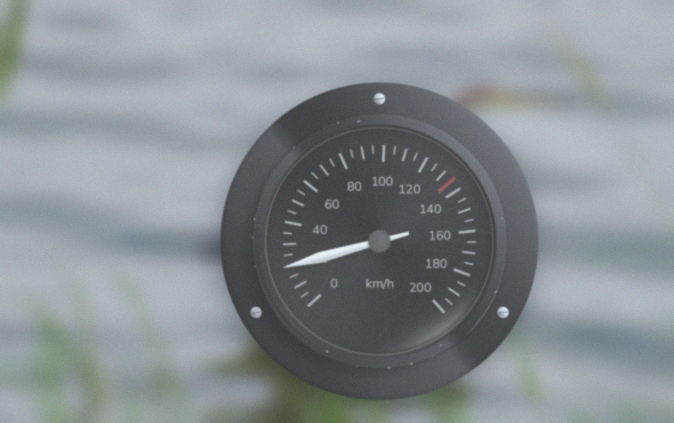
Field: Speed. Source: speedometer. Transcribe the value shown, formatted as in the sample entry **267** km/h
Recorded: **20** km/h
